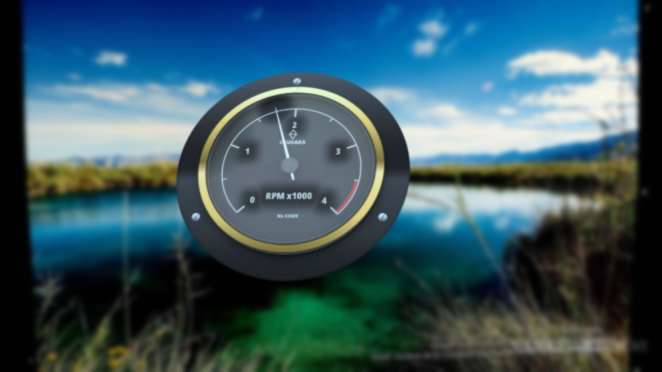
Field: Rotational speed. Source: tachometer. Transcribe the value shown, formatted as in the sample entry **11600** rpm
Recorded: **1750** rpm
